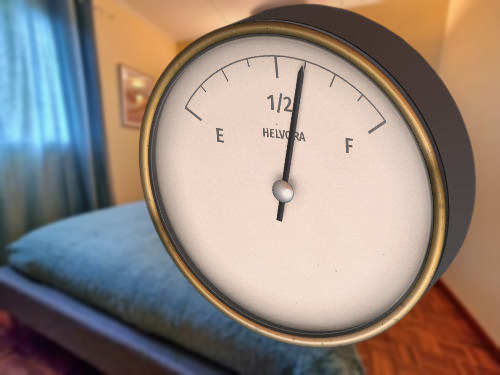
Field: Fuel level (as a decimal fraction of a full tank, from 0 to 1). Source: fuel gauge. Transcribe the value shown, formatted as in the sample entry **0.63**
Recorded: **0.625**
